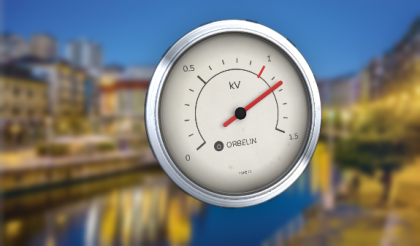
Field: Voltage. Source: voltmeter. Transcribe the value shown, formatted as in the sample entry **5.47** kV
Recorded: **1.15** kV
